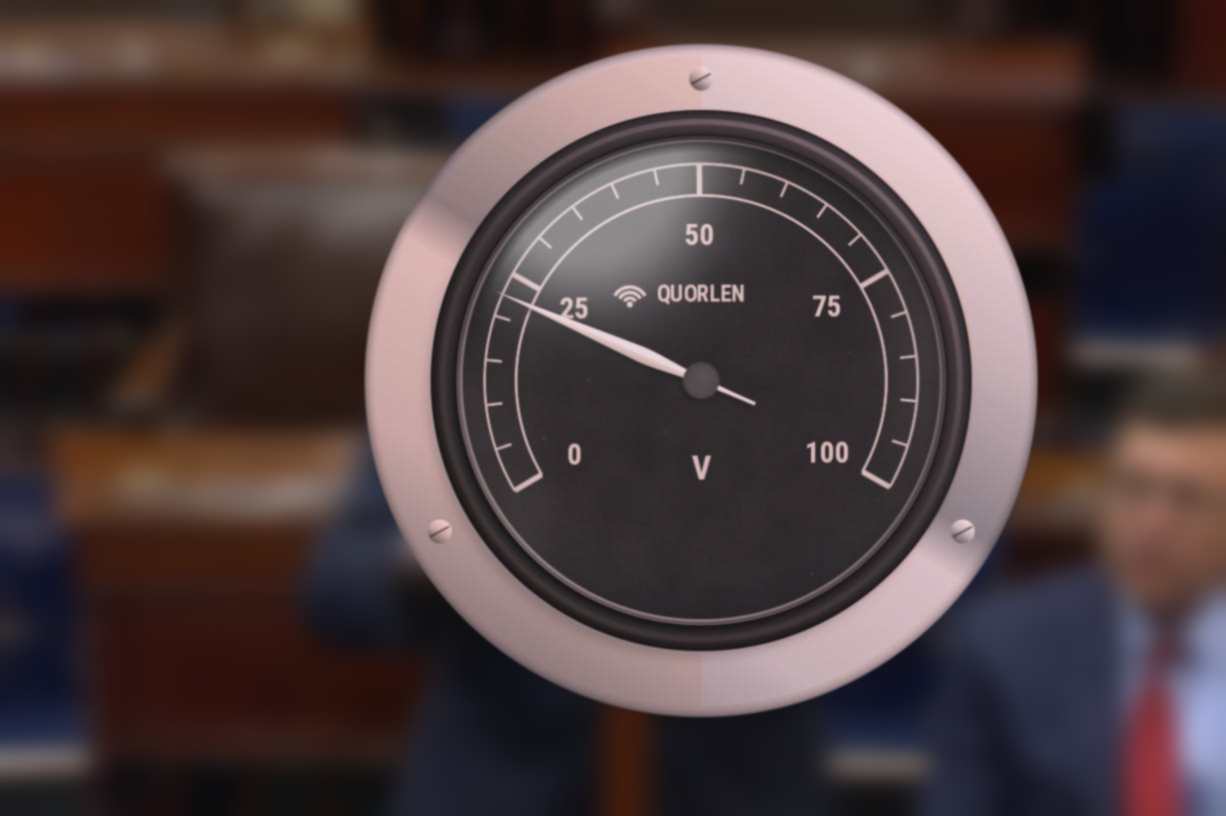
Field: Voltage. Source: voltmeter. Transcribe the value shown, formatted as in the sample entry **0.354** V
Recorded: **22.5** V
